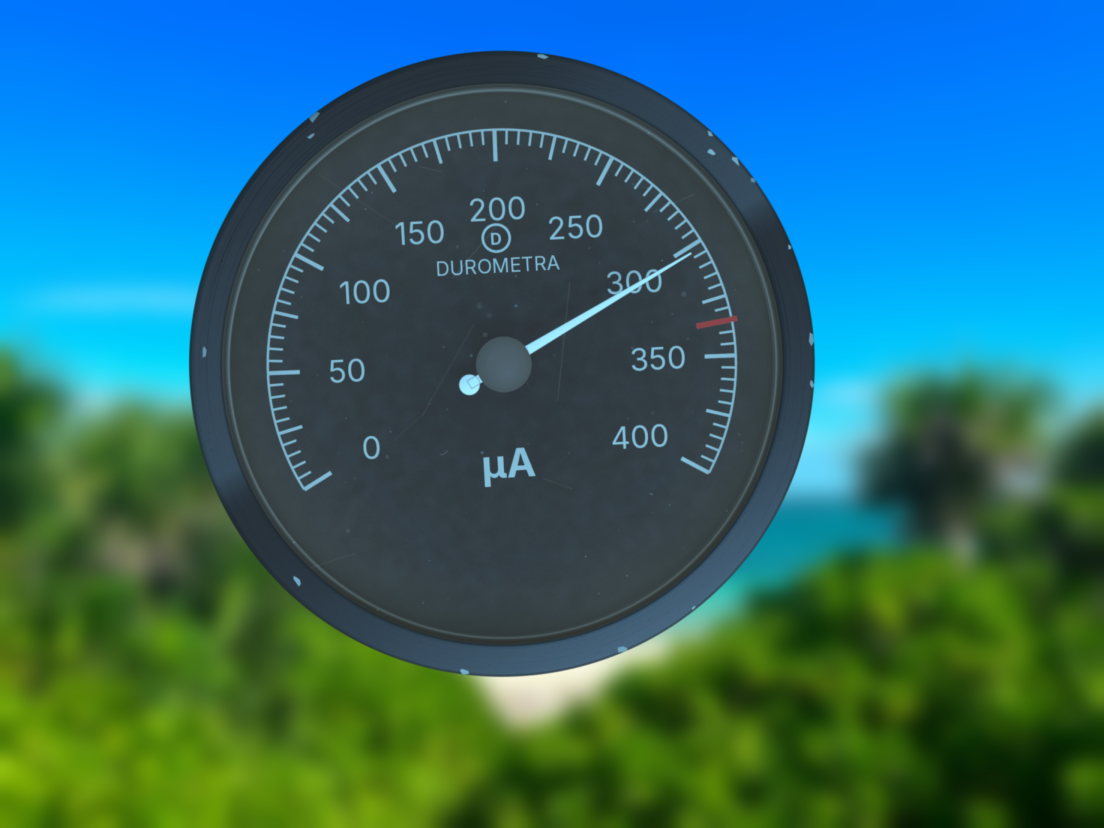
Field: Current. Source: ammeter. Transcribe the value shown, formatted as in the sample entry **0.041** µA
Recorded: **302.5** µA
